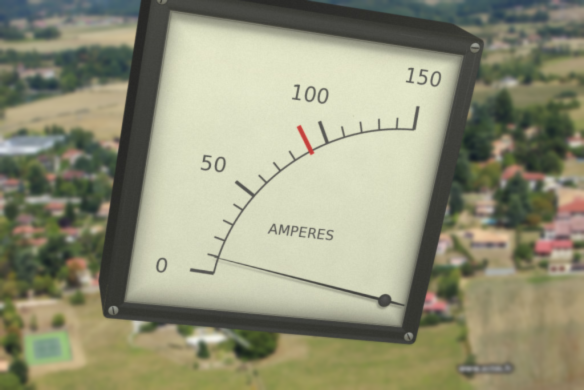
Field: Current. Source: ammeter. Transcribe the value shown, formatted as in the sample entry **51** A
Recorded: **10** A
